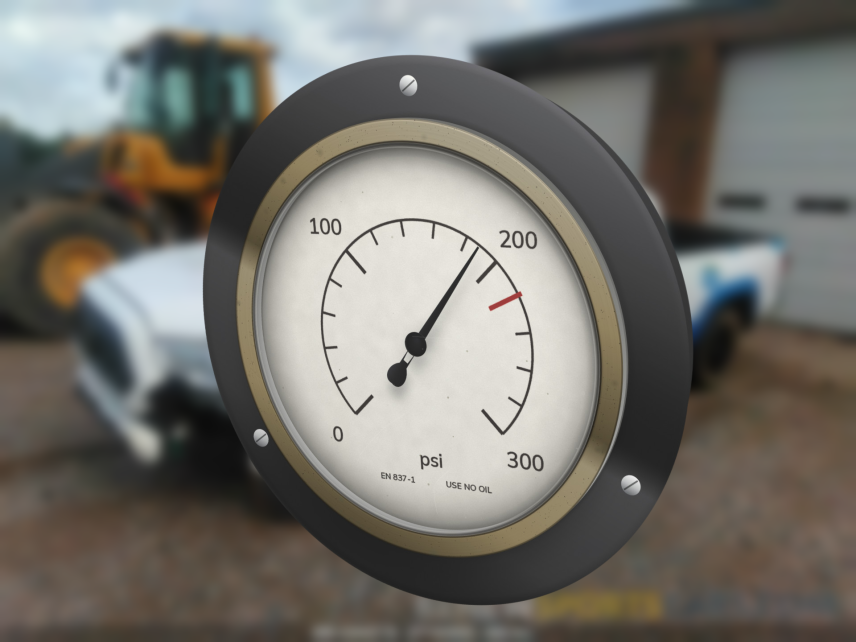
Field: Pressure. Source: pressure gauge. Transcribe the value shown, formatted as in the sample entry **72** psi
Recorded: **190** psi
